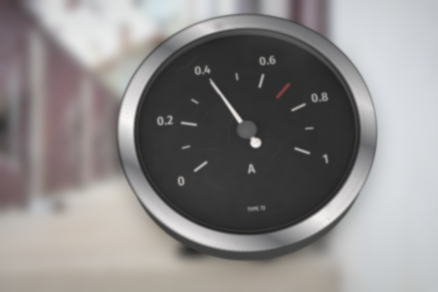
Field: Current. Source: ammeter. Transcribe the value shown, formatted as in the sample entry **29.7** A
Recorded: **0.4** A
